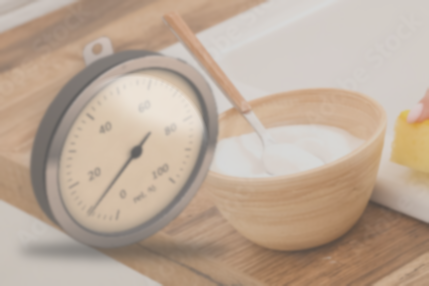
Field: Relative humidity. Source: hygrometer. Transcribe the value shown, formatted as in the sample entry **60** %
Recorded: **10** %
